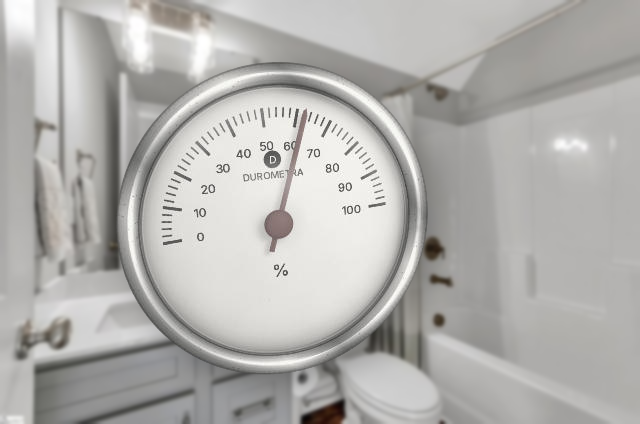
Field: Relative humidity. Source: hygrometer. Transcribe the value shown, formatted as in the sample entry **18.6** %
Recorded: **62** %
